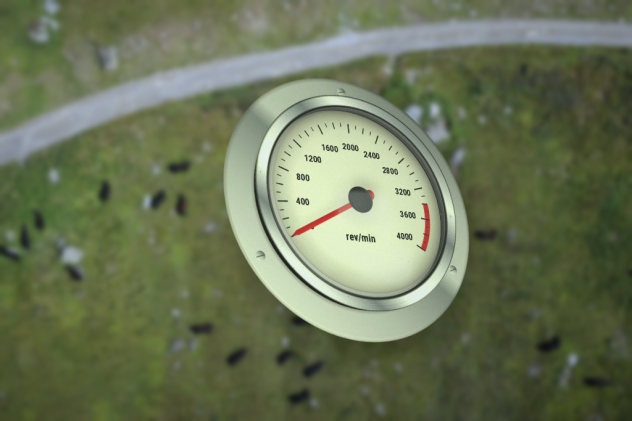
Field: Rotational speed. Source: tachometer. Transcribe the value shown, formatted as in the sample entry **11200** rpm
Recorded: **0** rpm
